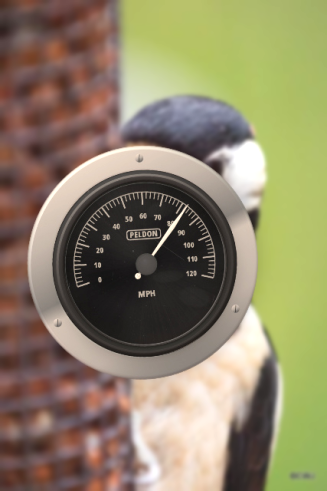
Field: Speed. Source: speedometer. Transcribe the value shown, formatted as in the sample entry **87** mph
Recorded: **82** mph
